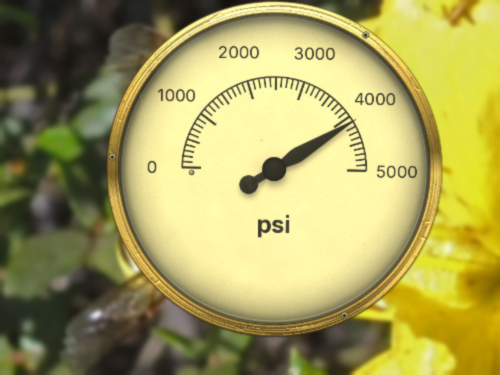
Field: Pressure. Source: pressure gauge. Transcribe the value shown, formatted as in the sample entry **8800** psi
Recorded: **4100** psi
